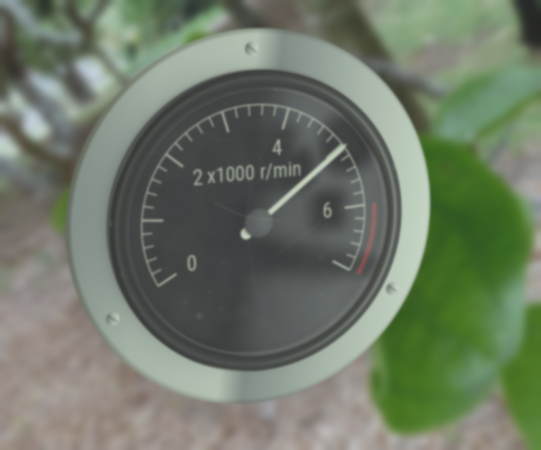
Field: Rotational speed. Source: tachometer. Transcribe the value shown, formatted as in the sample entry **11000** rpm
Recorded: **5000** rpm
